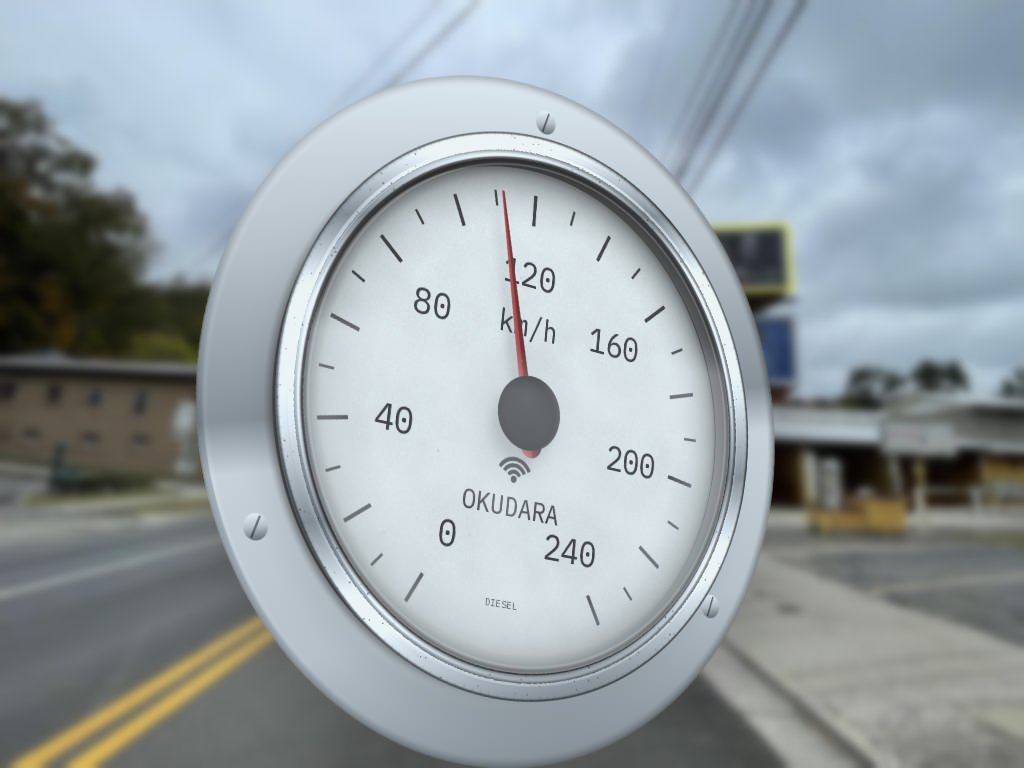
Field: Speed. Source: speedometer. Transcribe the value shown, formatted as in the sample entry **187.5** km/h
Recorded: **110** km/h
